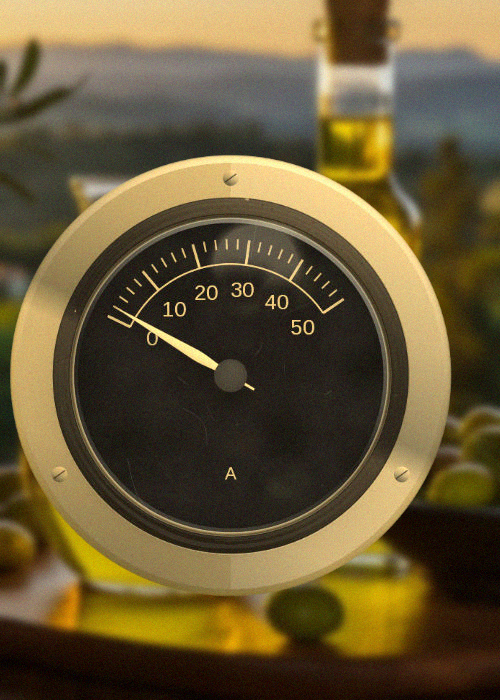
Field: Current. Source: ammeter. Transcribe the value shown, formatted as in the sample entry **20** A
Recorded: **2** A
